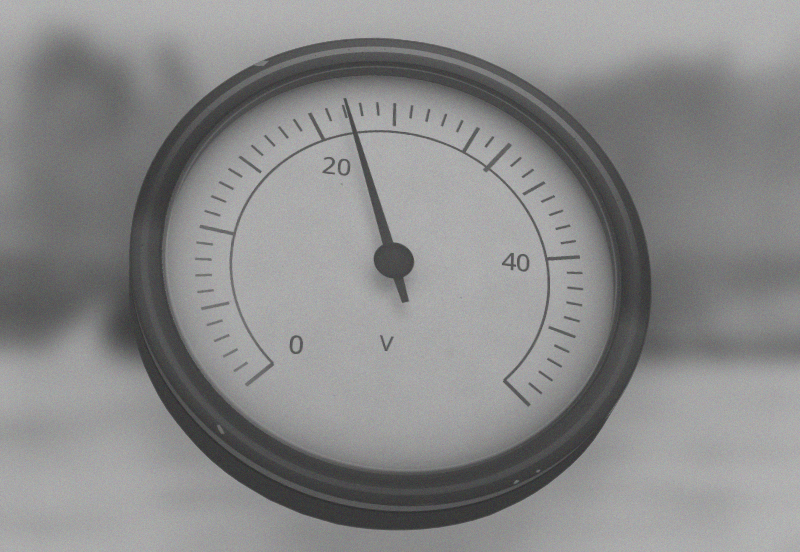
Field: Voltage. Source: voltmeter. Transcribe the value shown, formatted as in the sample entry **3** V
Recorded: **22** V
